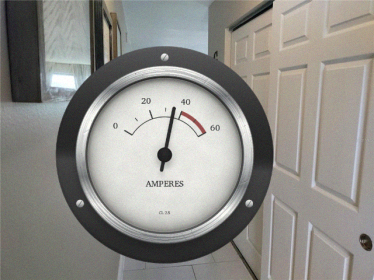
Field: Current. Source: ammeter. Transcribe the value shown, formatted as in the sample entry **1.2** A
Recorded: **35** A
